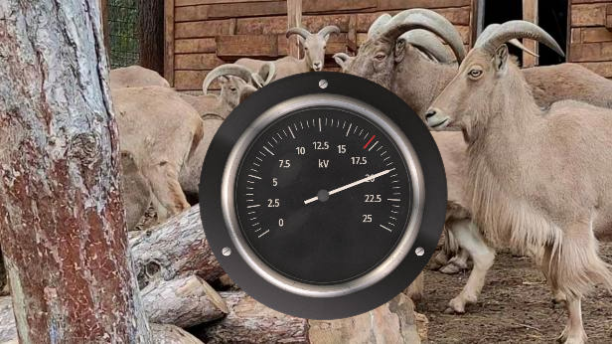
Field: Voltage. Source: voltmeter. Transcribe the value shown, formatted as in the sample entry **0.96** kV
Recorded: **20** kV
